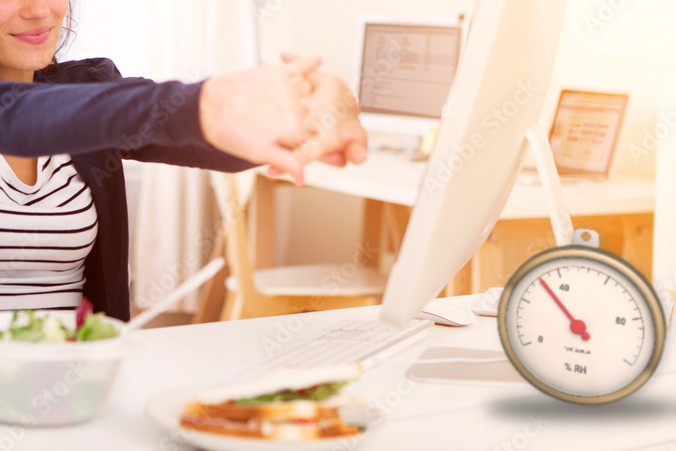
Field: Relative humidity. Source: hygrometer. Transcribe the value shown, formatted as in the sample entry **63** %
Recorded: **32** %
